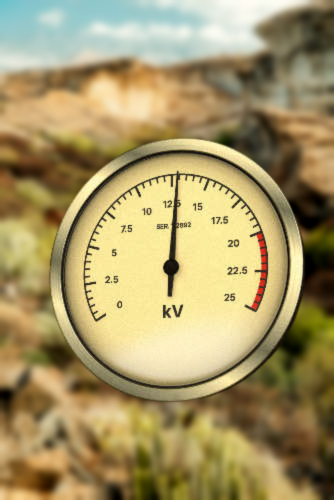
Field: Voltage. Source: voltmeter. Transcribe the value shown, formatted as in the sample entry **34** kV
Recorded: **13** kV
